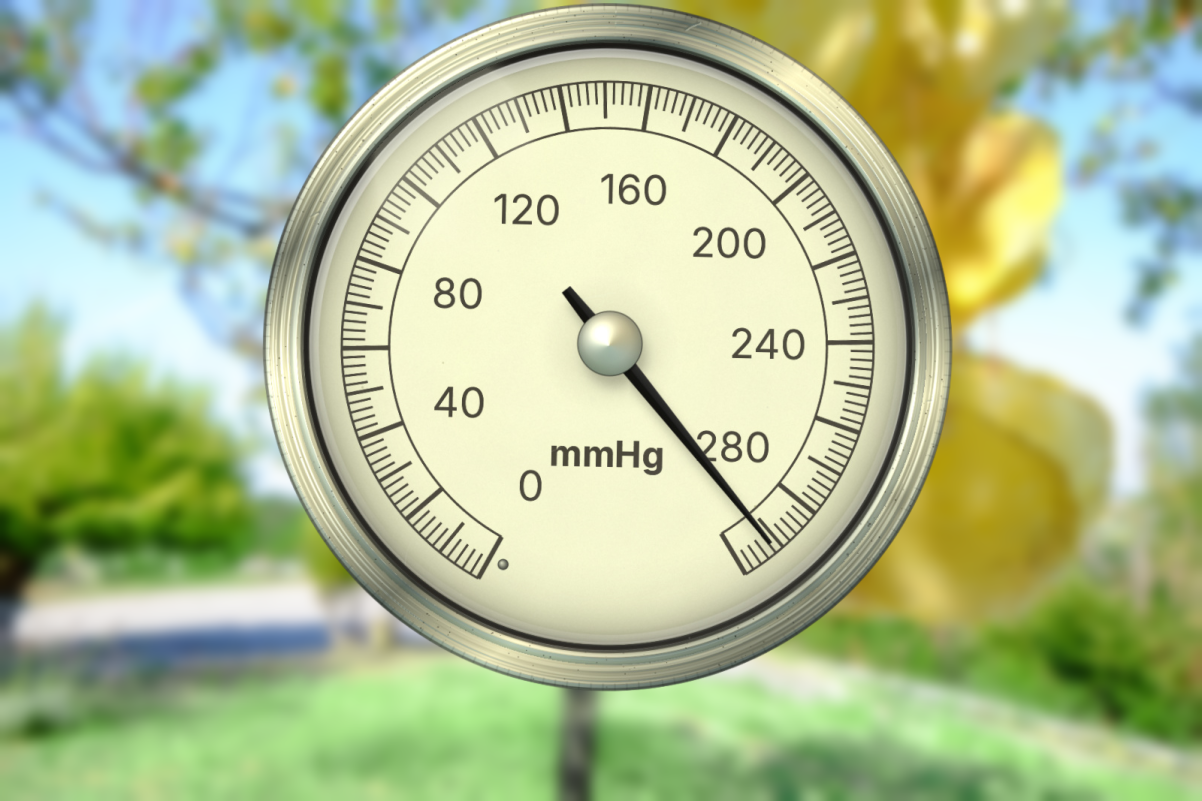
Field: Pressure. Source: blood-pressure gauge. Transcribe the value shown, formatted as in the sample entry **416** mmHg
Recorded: **292** mmHg
